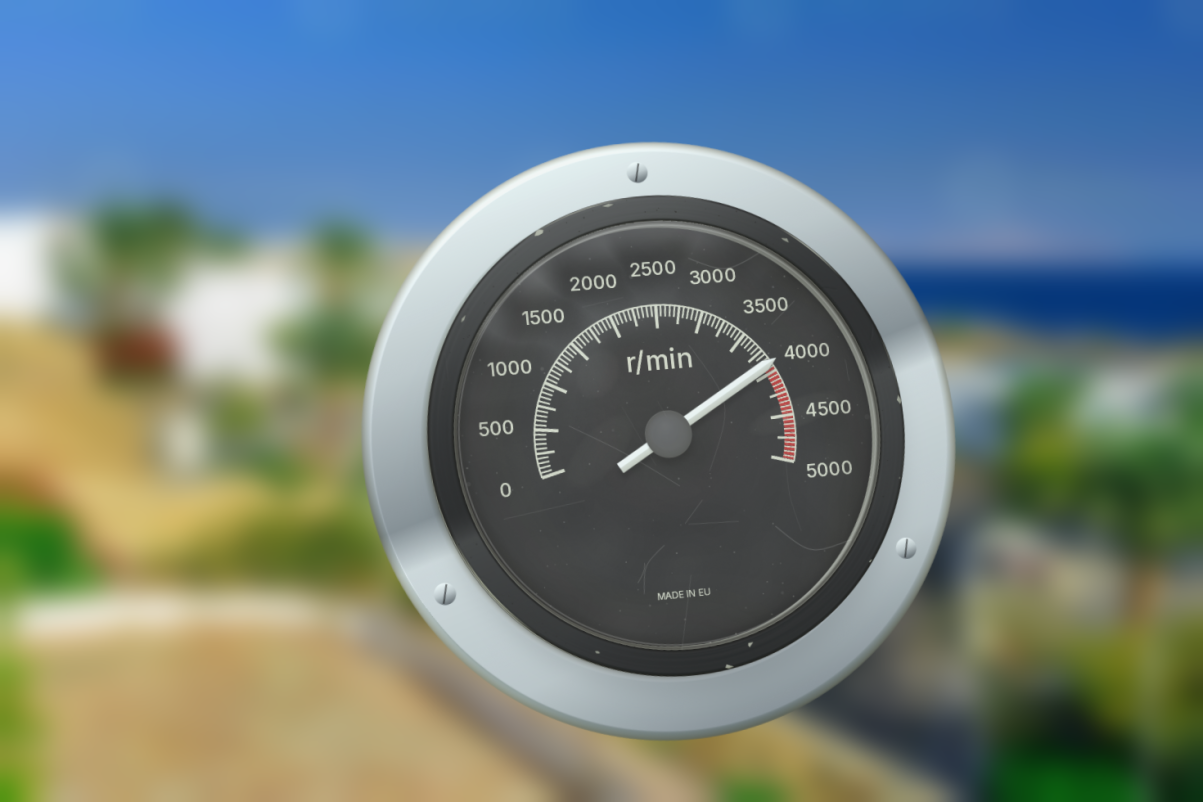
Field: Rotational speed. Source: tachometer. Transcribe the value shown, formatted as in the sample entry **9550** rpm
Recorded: **3900** rpm
